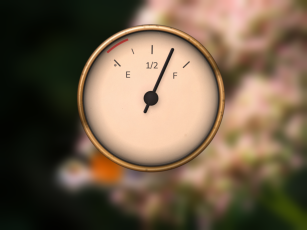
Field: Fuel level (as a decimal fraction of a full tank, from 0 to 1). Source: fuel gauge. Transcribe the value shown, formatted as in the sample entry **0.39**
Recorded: **0.75**
